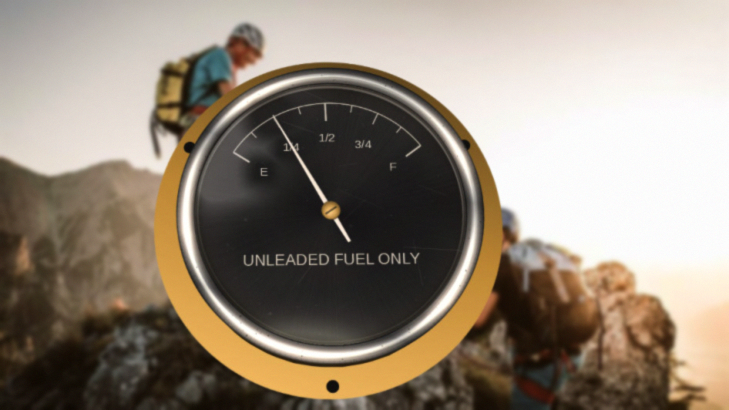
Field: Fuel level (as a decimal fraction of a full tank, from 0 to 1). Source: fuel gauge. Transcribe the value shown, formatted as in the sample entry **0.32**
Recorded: **0.25**
